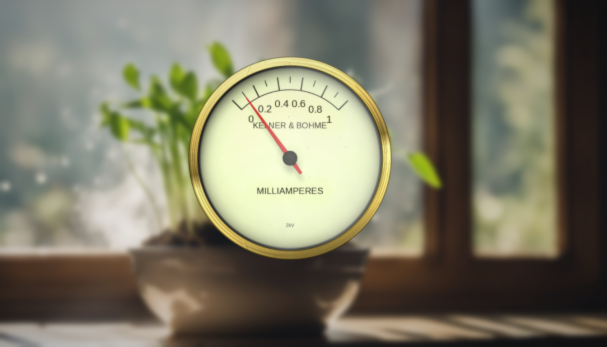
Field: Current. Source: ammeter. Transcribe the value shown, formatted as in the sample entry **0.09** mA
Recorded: **0.1** mA
